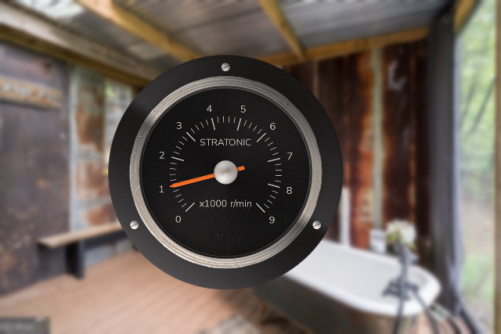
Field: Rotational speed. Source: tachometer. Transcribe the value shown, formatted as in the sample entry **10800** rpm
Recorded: **1000** rpm
